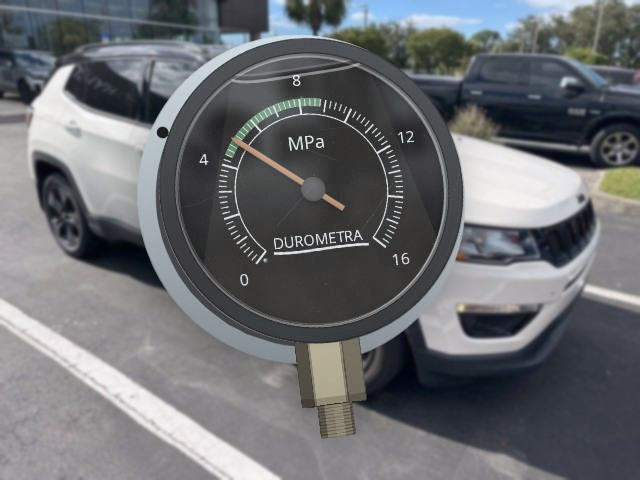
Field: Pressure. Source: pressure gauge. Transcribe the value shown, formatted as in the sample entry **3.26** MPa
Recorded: **5** MPa
